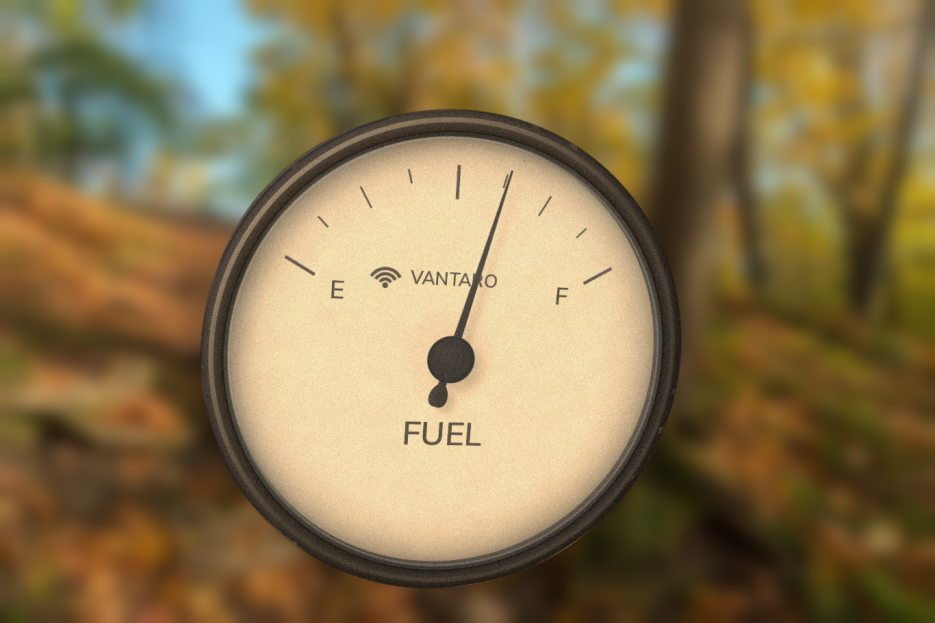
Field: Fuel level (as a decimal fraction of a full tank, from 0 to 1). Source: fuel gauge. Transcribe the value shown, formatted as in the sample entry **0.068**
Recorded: **0.625**
